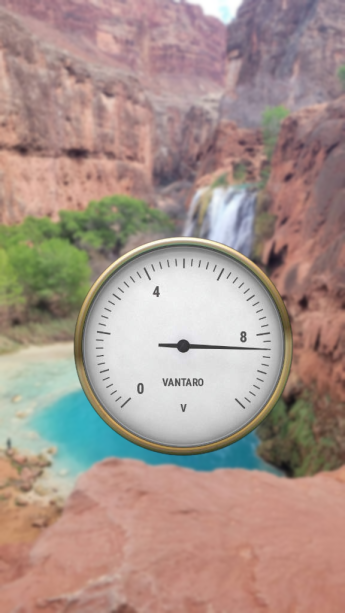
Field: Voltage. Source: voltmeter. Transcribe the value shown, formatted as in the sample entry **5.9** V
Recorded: **8.4** V
